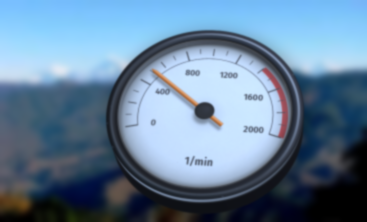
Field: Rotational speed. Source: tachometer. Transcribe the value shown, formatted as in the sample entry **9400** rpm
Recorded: **500** rpm
